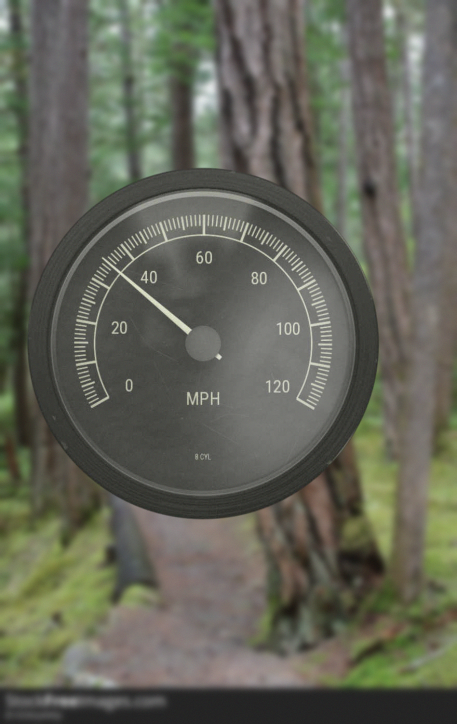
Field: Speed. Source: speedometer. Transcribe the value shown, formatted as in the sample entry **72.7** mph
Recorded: **35** mph
